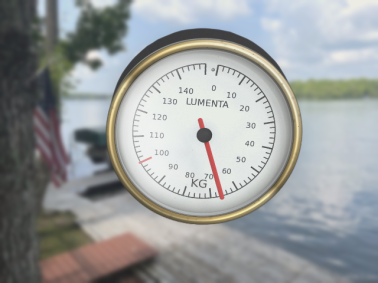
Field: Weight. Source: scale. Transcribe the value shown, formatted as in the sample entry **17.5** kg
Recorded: **66** kg
